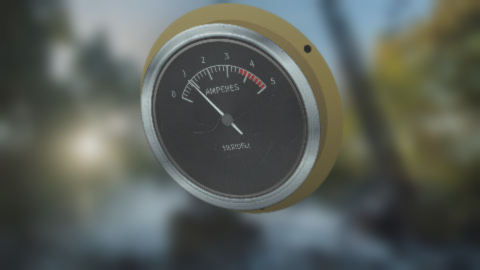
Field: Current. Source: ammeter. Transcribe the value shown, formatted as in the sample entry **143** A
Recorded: **1** A
